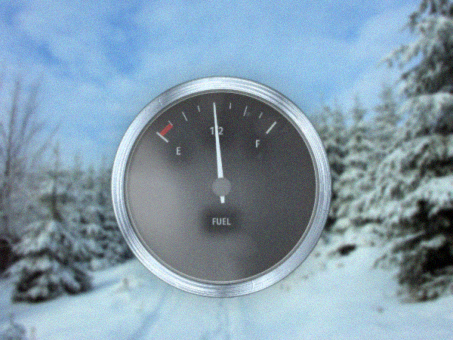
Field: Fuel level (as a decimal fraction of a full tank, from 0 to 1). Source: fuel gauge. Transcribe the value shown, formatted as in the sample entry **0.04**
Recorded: **0.5**
